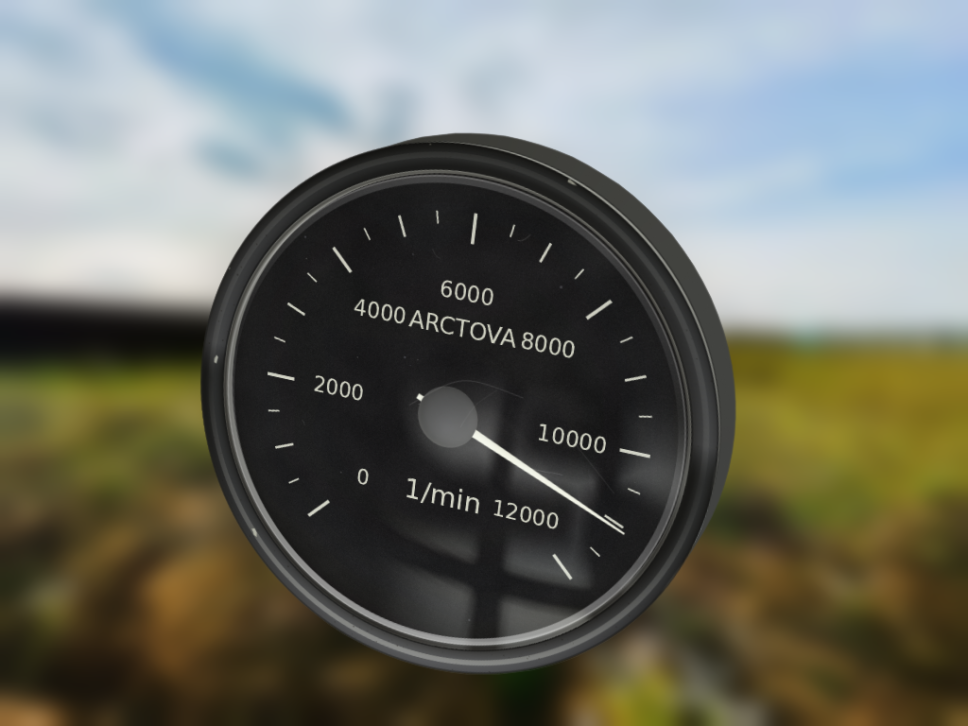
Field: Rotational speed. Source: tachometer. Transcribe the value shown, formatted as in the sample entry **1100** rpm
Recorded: **11000** rpm
